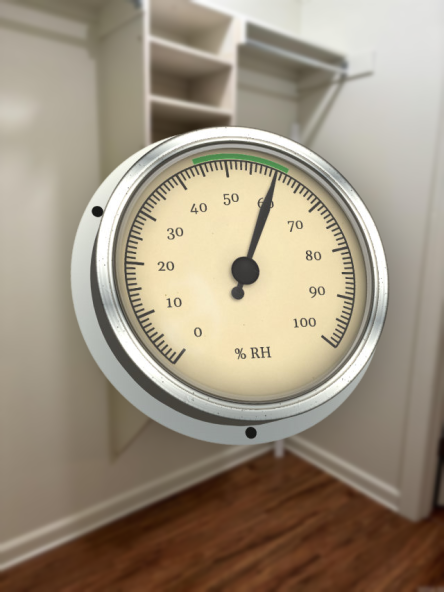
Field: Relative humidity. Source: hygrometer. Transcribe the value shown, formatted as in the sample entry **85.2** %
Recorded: **60** %
